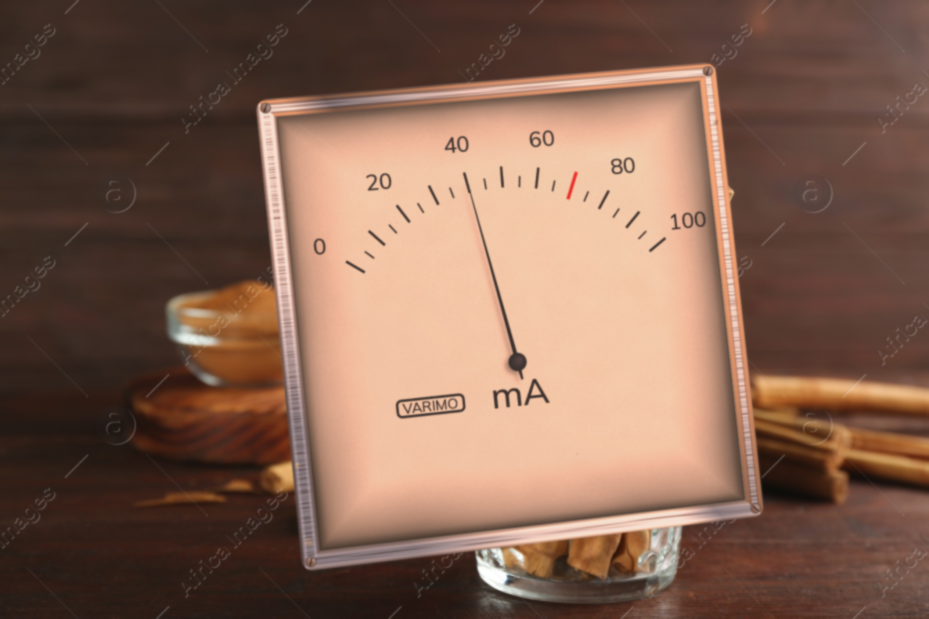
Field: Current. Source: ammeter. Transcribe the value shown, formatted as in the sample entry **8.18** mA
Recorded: **40** mA
